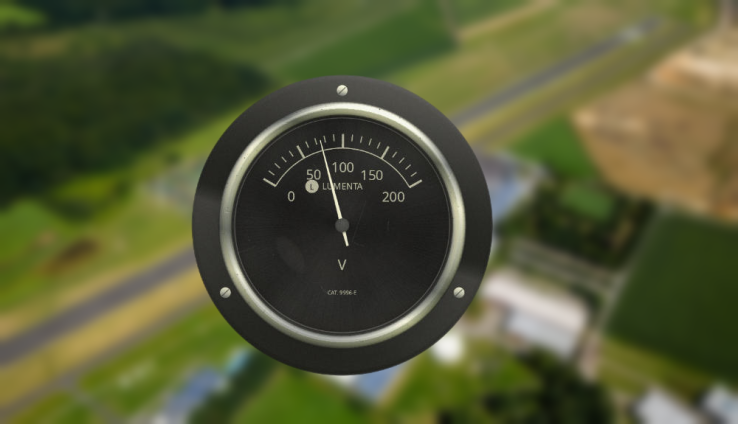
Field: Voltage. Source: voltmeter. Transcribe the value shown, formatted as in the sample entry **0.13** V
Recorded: **75** V
